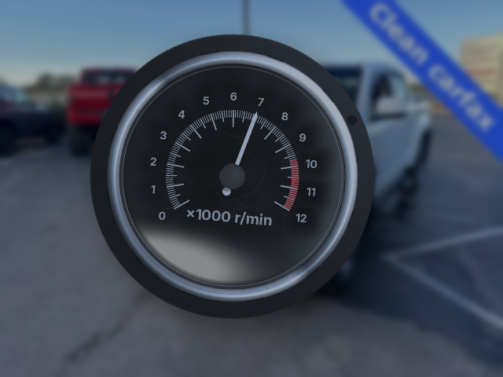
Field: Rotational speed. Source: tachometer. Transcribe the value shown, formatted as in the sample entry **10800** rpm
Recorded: **7000** rpm
